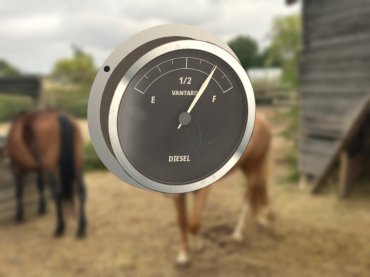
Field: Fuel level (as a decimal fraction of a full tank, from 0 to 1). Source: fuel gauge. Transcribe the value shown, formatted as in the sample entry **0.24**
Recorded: **0.75**
